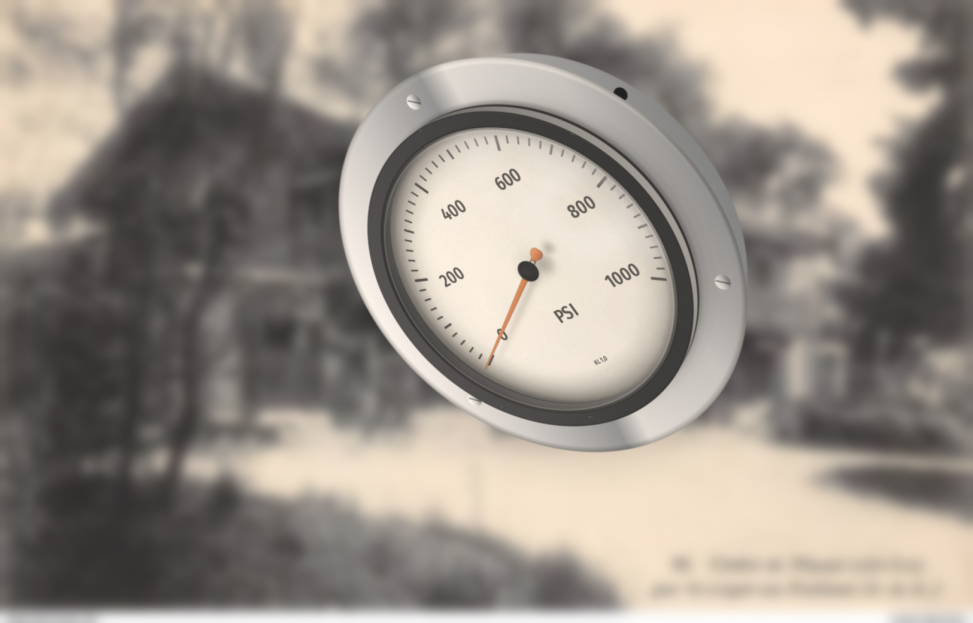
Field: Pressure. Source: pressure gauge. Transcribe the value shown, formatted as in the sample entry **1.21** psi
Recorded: **0** psi
